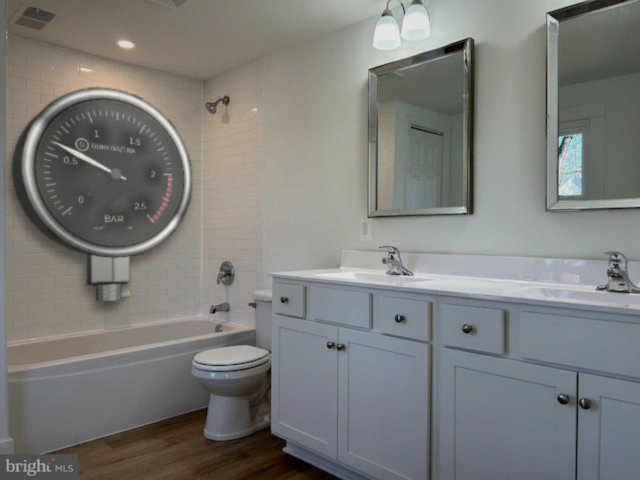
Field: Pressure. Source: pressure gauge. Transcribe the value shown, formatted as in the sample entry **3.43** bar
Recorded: **0.6** bar
